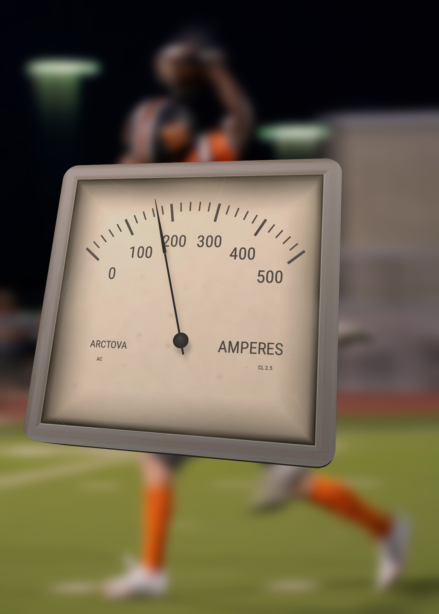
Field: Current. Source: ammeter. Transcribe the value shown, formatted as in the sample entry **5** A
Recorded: **170** A
